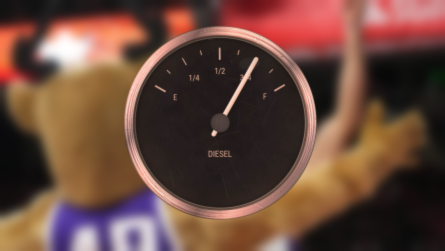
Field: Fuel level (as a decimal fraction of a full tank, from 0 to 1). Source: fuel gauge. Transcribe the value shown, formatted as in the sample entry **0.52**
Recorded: **0.75**
